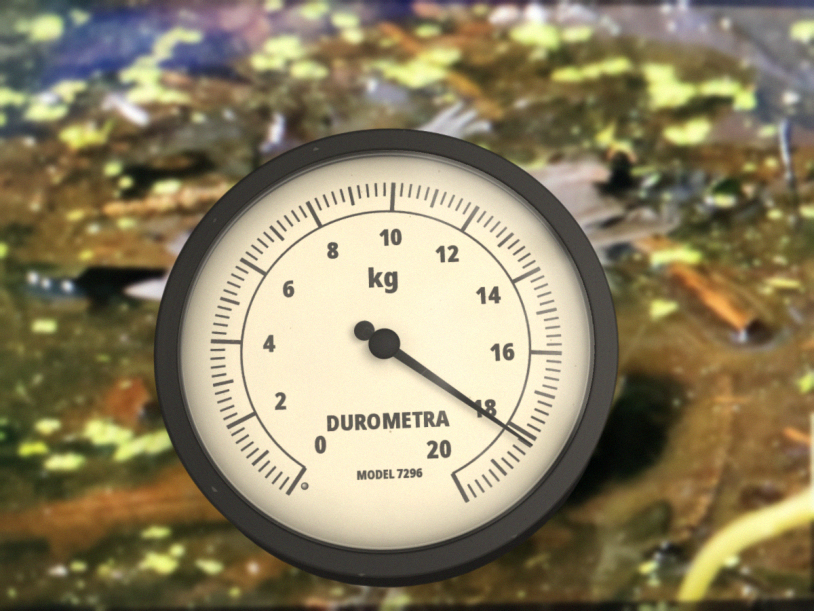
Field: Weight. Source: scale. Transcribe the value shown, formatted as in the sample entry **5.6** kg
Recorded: **18.2** kg
